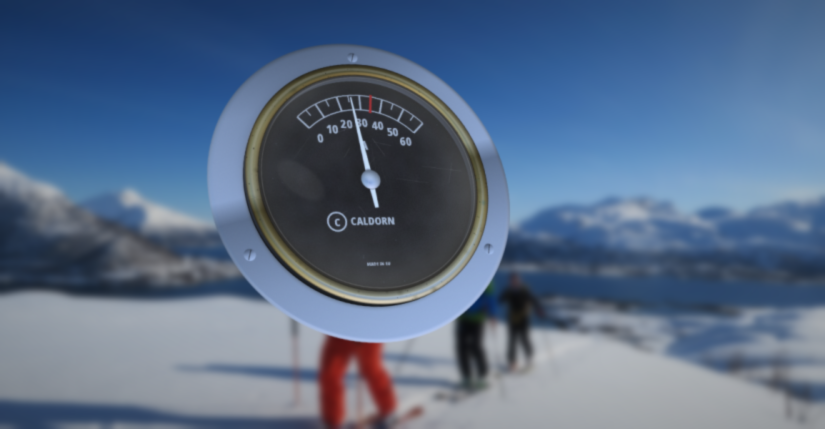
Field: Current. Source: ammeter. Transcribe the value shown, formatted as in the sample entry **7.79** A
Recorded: **25** A
